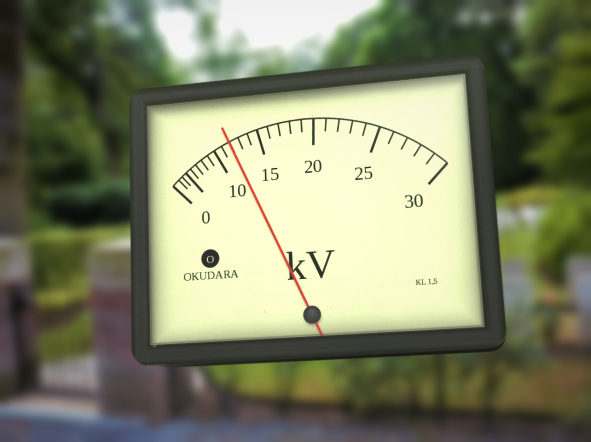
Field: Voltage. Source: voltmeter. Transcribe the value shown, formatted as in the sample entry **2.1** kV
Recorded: **12** kV
